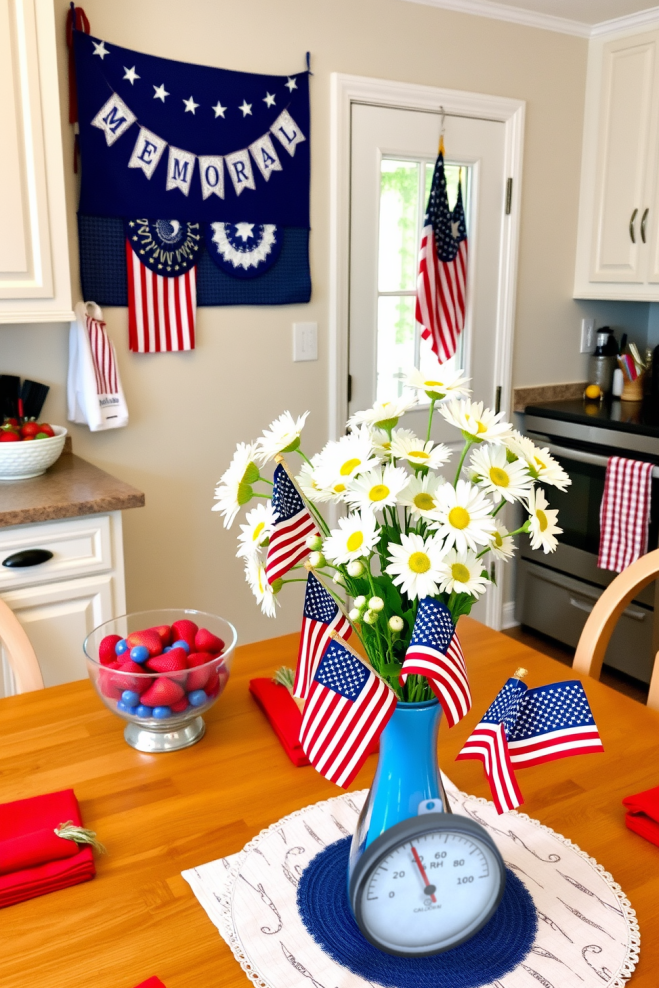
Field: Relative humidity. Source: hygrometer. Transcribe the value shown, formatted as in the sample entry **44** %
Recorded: **40** %
